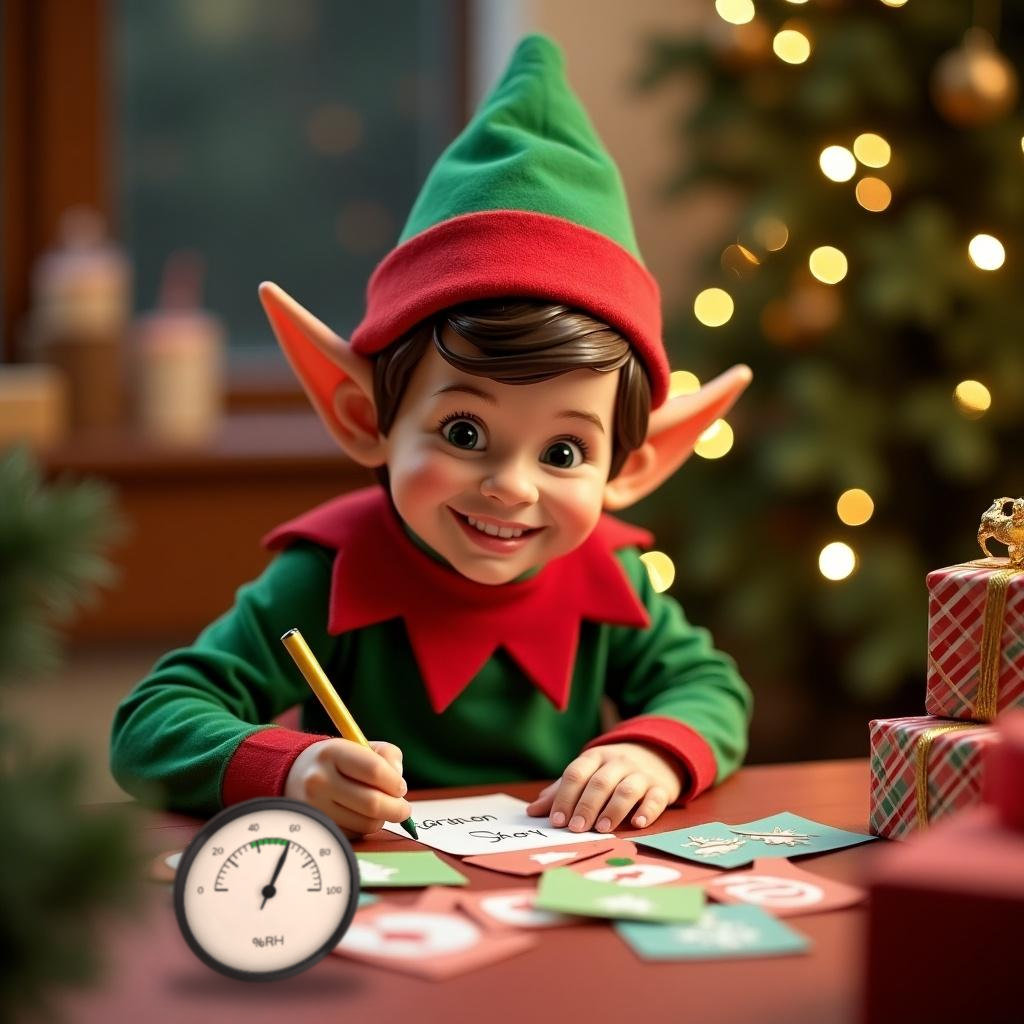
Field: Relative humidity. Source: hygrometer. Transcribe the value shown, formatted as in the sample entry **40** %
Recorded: **60** %
